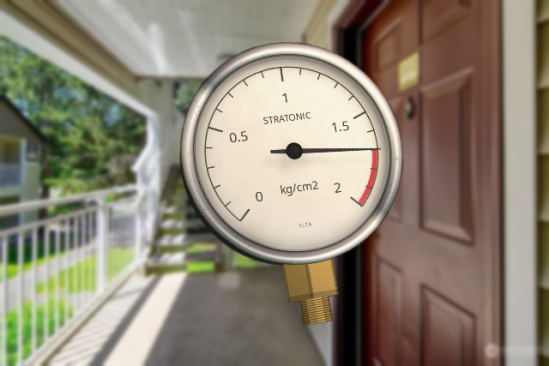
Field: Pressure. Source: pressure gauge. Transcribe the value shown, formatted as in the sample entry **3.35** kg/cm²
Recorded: **1.7** kg/cm²
